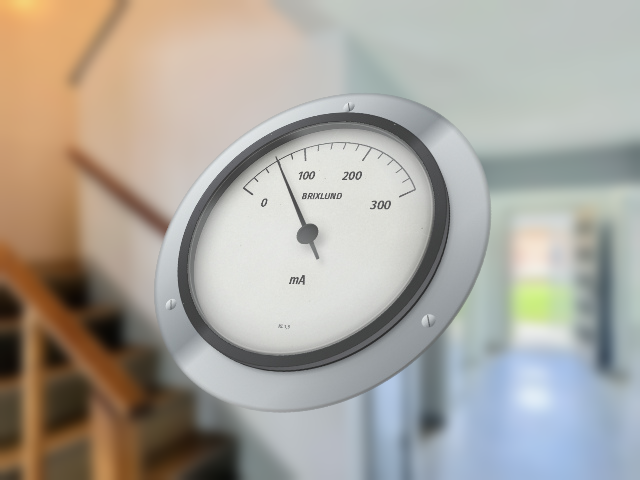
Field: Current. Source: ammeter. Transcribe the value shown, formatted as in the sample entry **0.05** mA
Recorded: **60** mA
